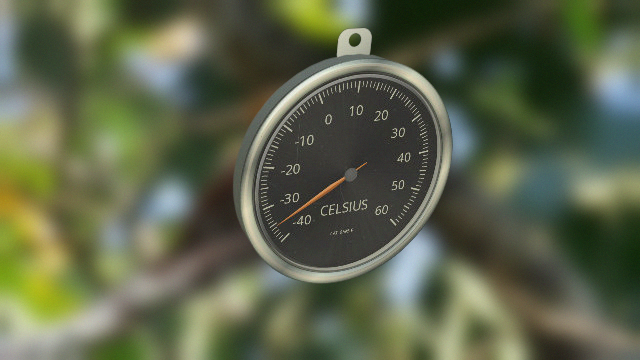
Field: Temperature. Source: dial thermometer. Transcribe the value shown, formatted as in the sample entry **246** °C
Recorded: **-35** °C
